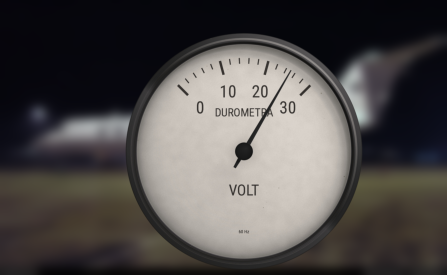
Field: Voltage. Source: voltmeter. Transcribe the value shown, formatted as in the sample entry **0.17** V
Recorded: **25** V
